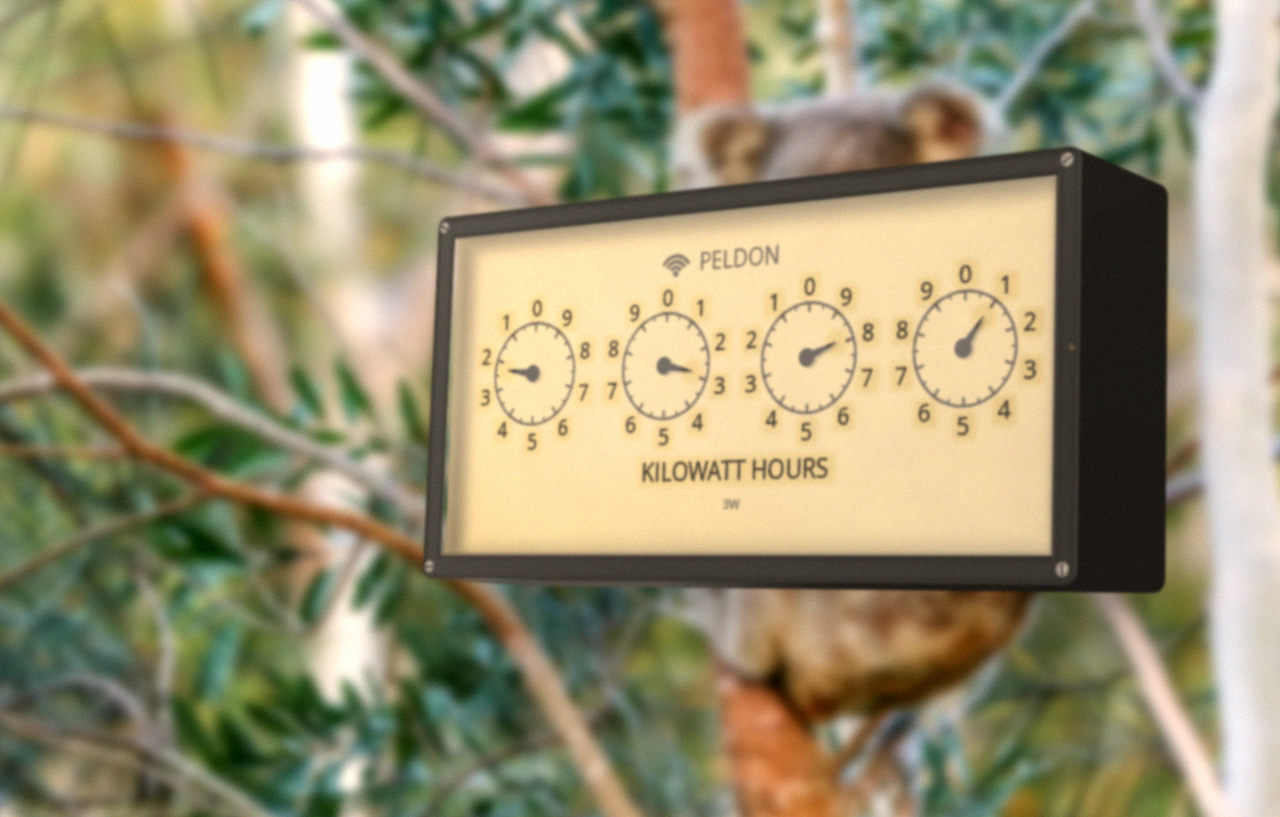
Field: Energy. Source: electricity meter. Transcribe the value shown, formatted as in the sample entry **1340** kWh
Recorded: **2281** kWh
